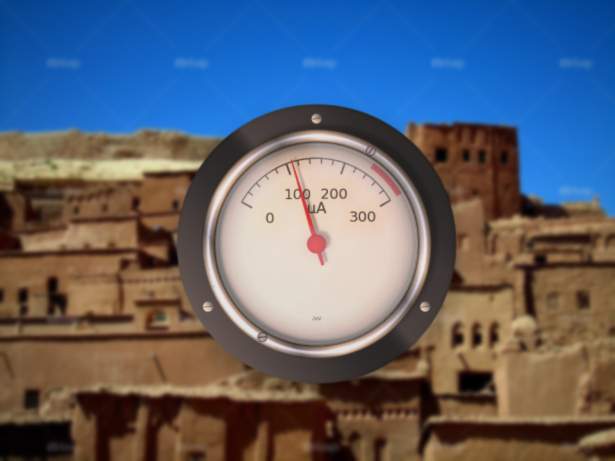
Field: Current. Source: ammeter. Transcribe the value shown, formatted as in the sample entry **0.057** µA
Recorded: **110** µA
